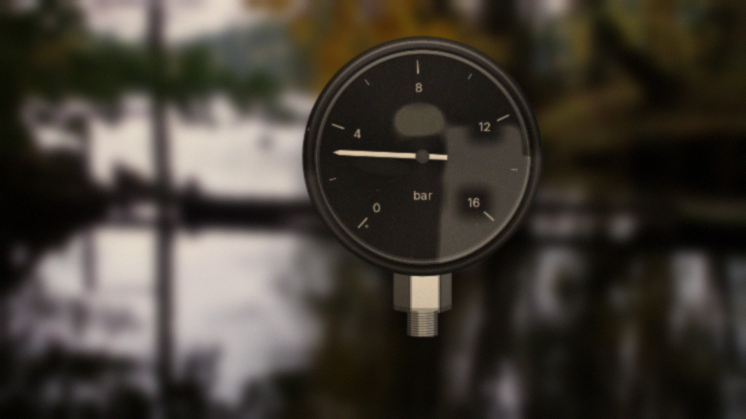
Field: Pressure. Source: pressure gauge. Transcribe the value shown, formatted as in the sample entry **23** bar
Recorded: **3** bar
